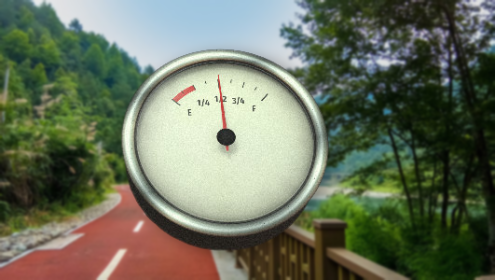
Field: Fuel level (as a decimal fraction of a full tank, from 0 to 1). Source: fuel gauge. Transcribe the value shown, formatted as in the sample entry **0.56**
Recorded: **0.5**
